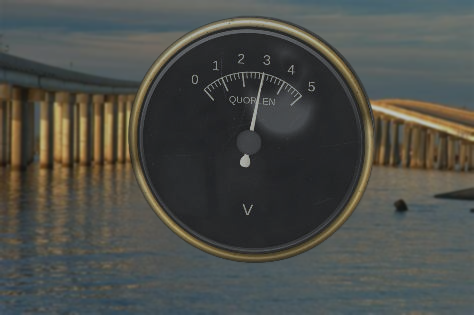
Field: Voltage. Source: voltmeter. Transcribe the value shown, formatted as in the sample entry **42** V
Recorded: **3** V
